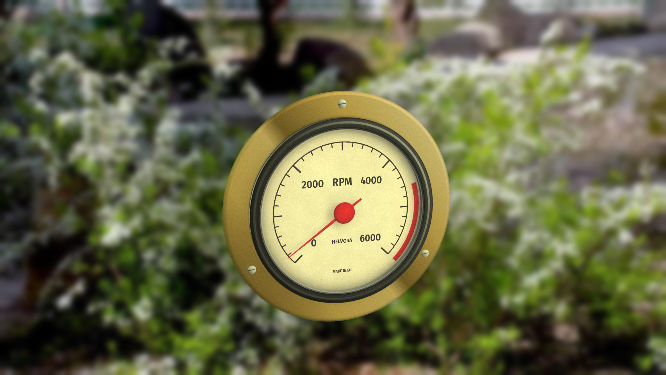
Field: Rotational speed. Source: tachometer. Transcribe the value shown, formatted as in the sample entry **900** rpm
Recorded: **200** rpm
